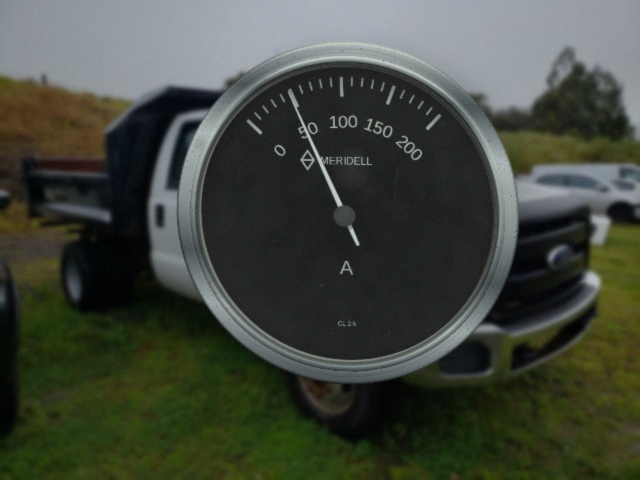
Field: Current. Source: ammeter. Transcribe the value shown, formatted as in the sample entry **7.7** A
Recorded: **50** A
